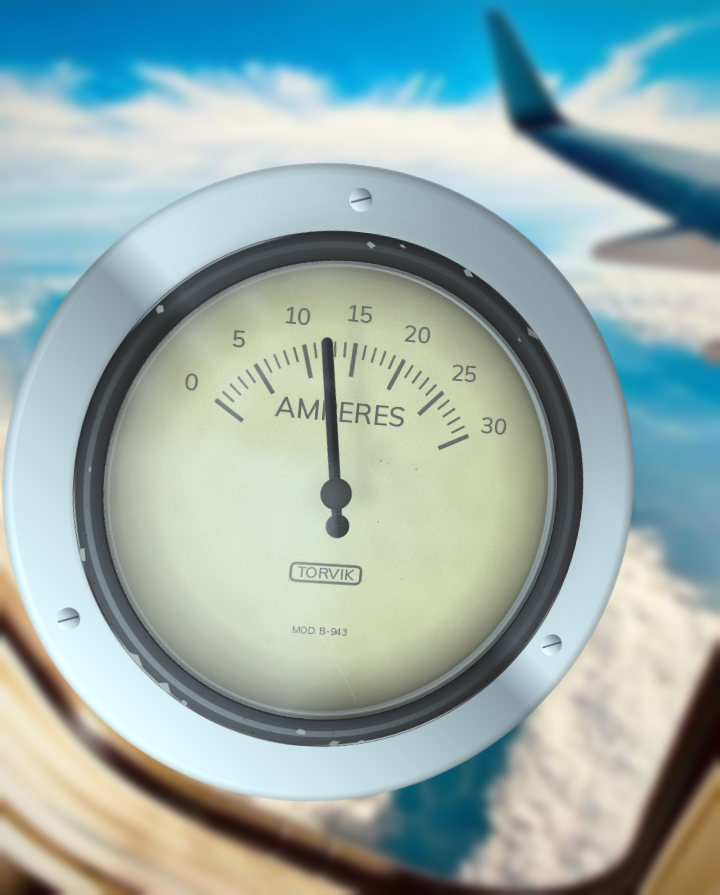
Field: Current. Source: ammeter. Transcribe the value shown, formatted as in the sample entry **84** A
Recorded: **12** A
